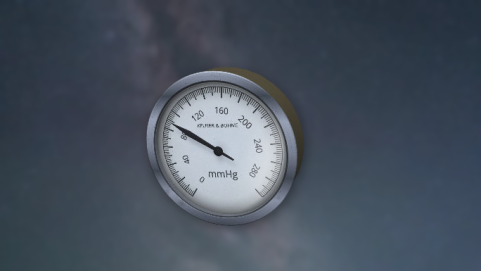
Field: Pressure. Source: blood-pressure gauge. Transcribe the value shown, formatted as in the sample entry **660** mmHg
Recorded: **90** mmHg
